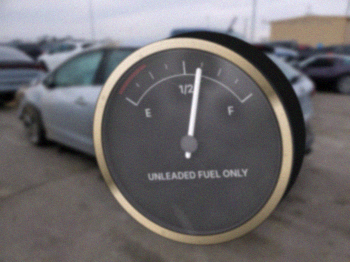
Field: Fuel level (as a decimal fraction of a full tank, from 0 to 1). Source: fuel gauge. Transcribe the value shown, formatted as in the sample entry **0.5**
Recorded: **0.625**
